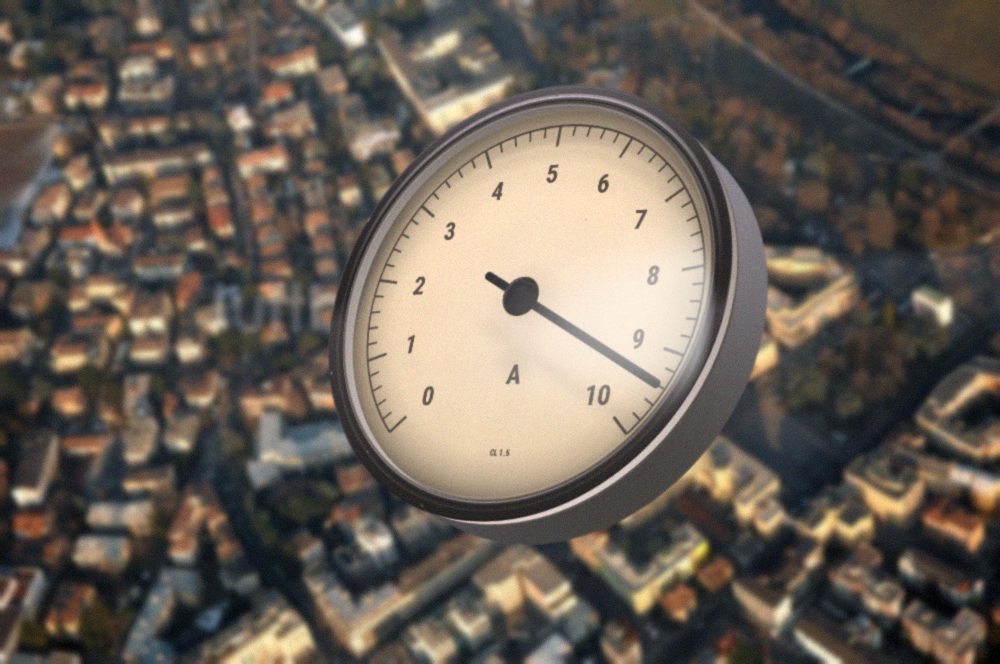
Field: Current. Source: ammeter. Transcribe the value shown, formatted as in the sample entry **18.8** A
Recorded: **9.4** A
